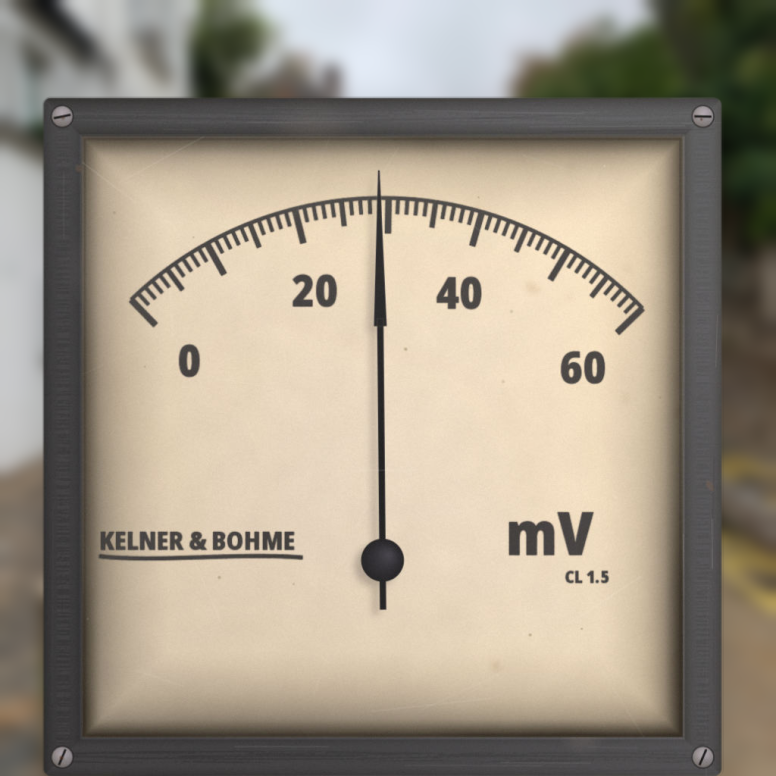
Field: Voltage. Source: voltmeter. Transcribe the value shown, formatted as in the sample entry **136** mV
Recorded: **29** mV
